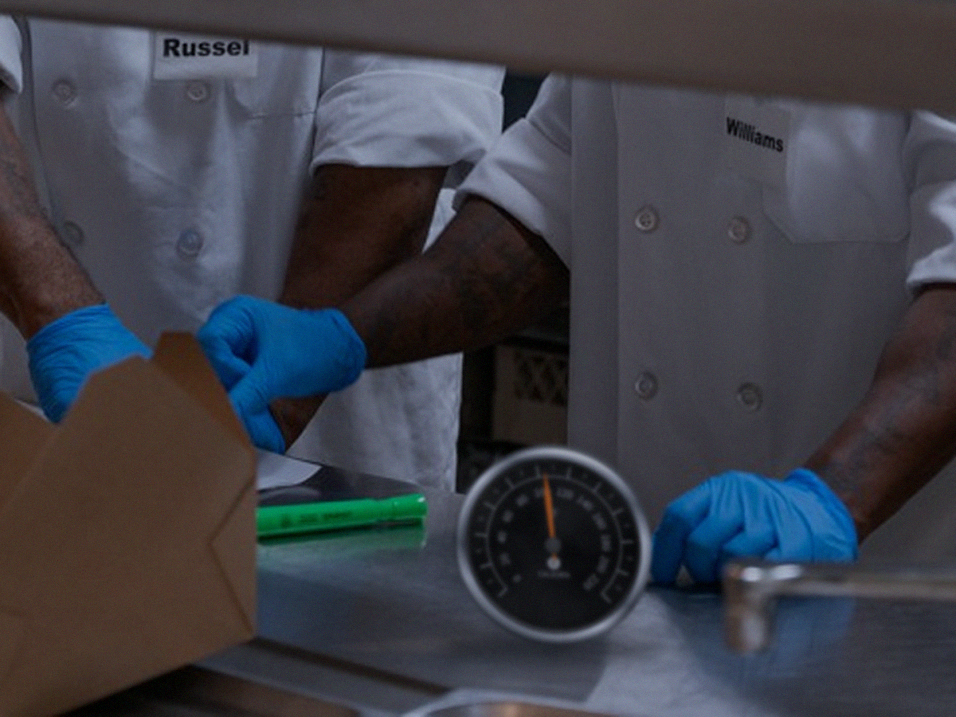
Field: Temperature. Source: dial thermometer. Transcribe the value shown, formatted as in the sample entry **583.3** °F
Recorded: **105** °F
